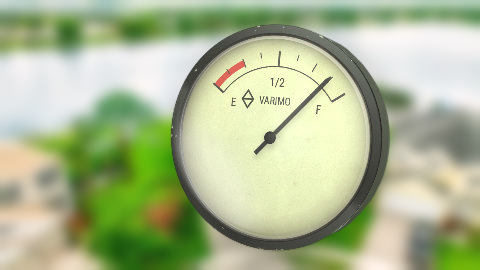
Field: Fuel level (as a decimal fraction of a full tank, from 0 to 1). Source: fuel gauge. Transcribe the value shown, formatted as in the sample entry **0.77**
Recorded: **0.875**
